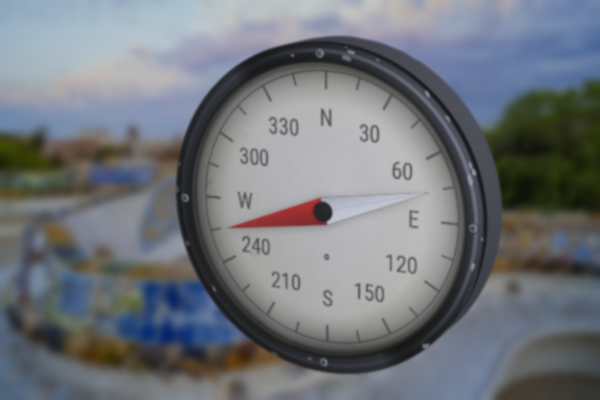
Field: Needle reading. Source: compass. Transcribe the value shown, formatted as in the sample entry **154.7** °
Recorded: **255** °
